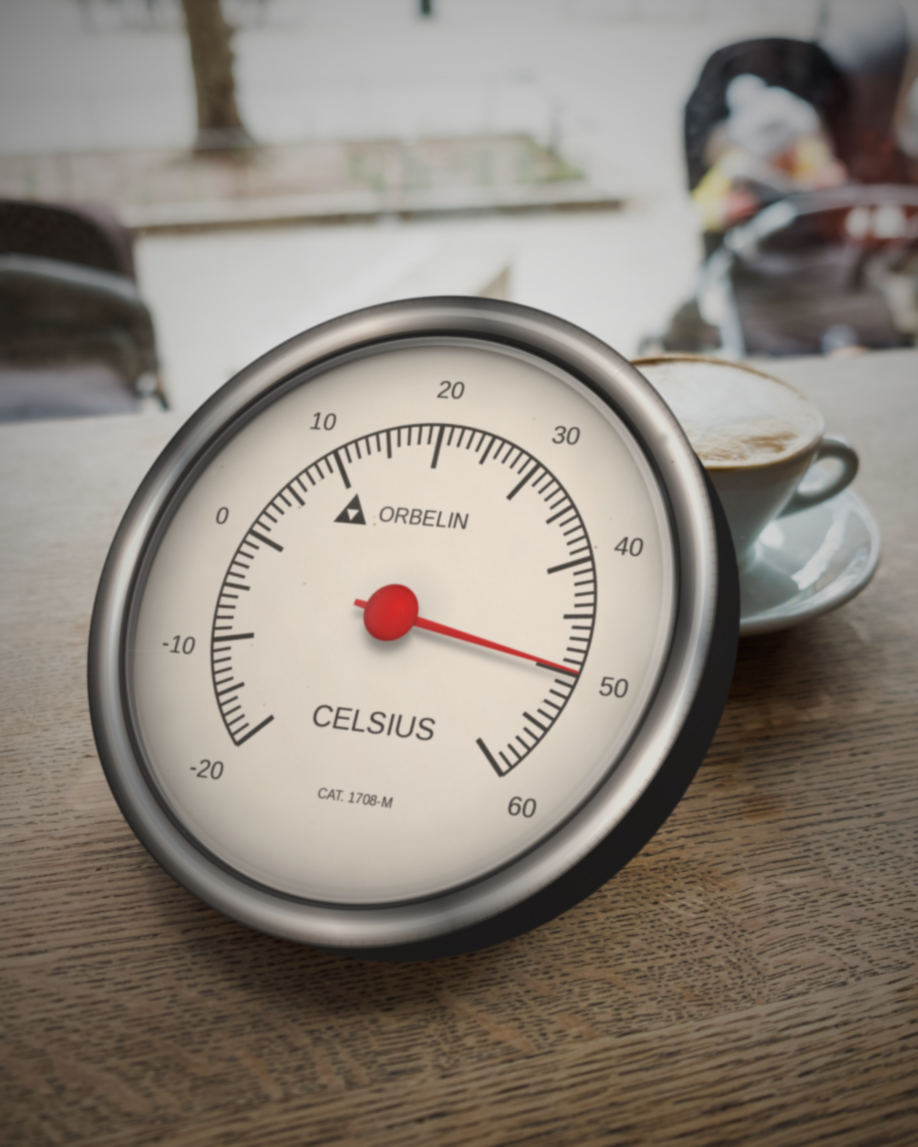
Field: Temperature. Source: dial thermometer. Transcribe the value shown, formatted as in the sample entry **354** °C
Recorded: **50** °C
